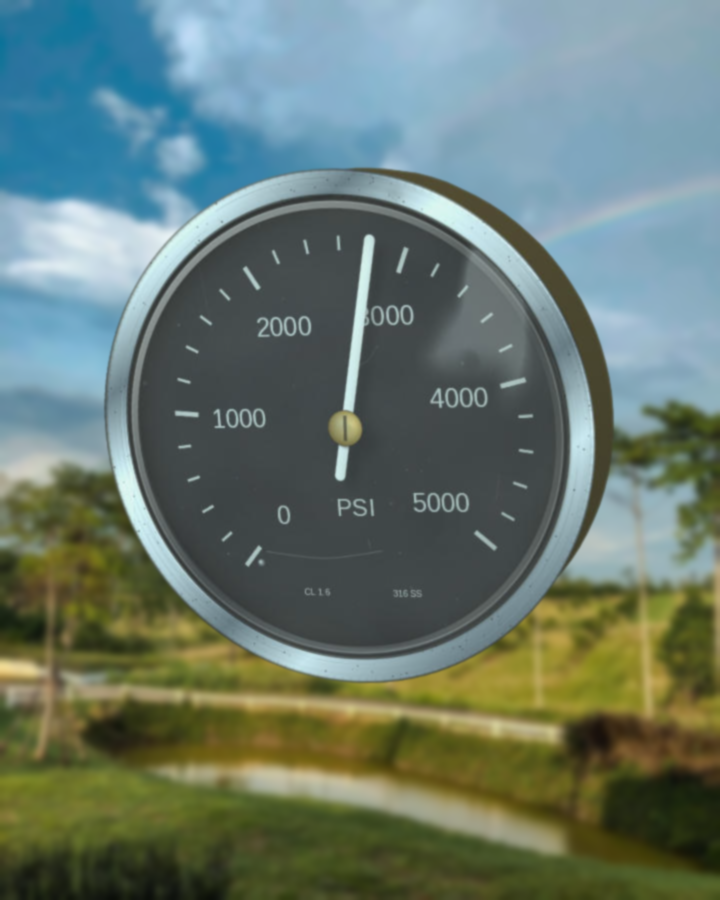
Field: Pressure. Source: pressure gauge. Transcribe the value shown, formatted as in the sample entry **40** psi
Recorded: **2800** psi
